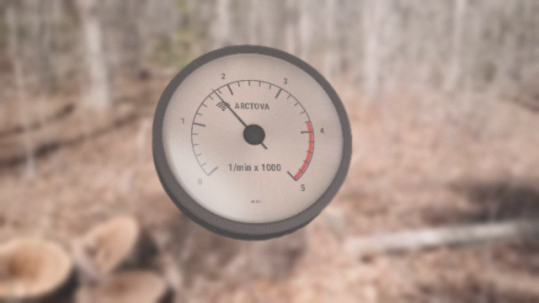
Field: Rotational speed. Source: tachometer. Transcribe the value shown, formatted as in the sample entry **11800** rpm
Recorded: **1700** rpm
